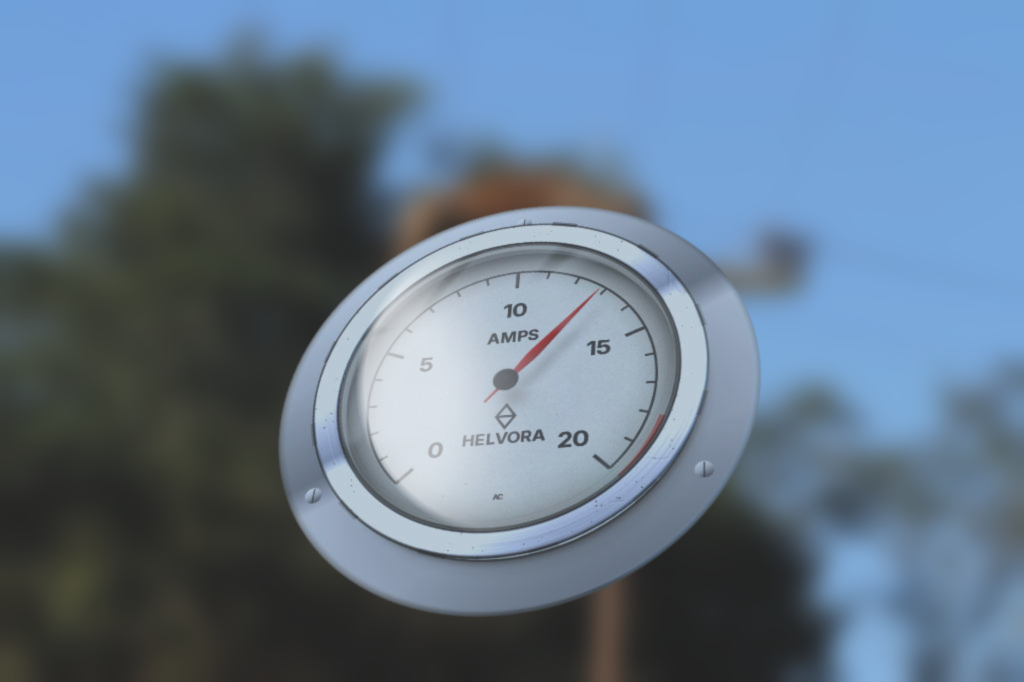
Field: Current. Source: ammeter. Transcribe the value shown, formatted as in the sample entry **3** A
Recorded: **13** A
